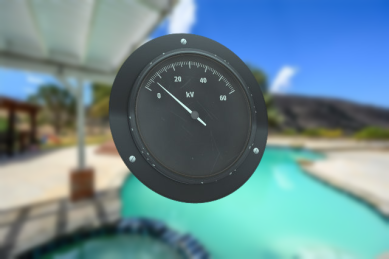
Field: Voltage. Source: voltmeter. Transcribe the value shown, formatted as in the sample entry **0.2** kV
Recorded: **5** kV
